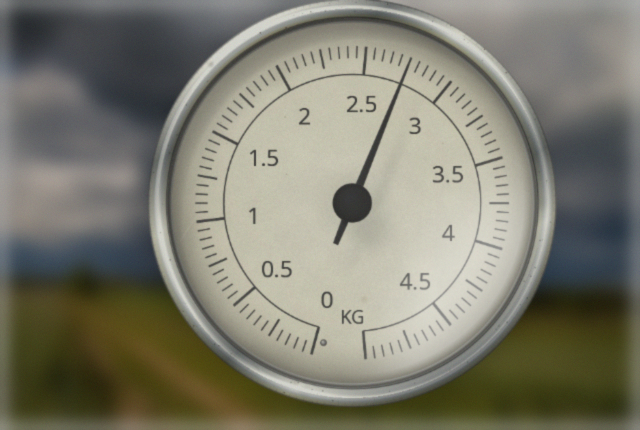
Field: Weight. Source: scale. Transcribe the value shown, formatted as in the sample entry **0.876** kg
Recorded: **2.75** kg
